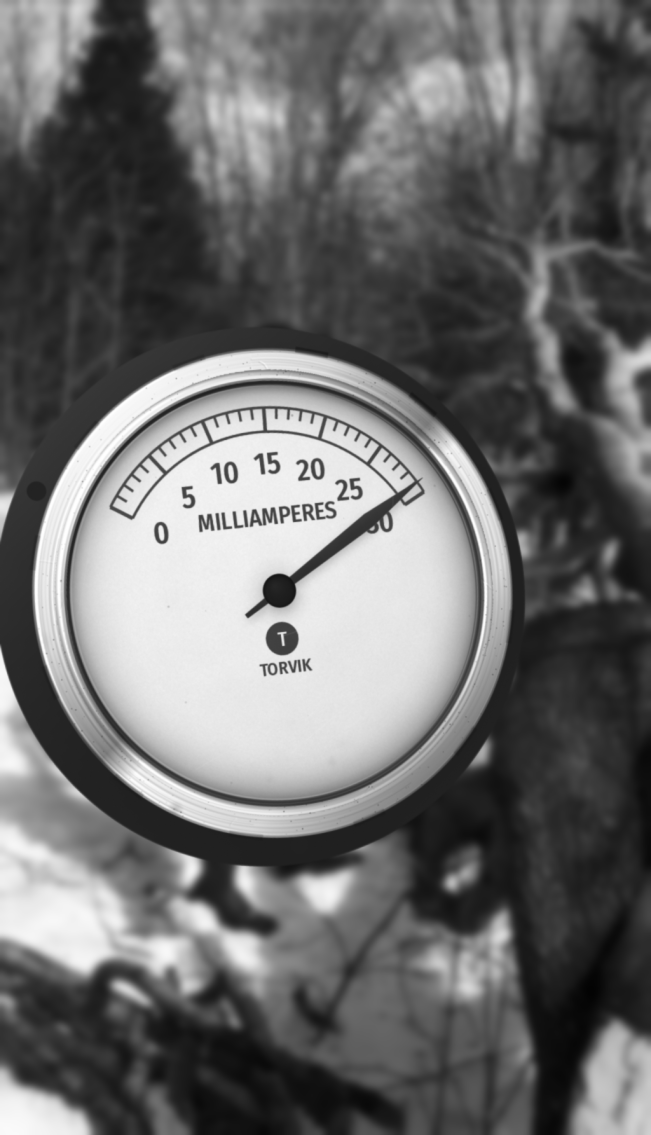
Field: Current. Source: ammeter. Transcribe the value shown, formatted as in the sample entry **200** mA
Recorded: **29** mA
